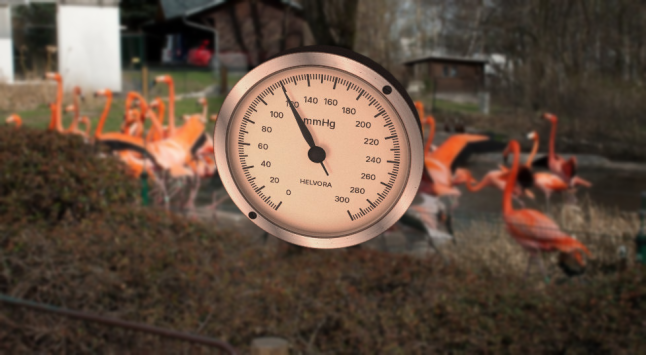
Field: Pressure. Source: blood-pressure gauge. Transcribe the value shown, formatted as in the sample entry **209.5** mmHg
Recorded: **120** mmHg
